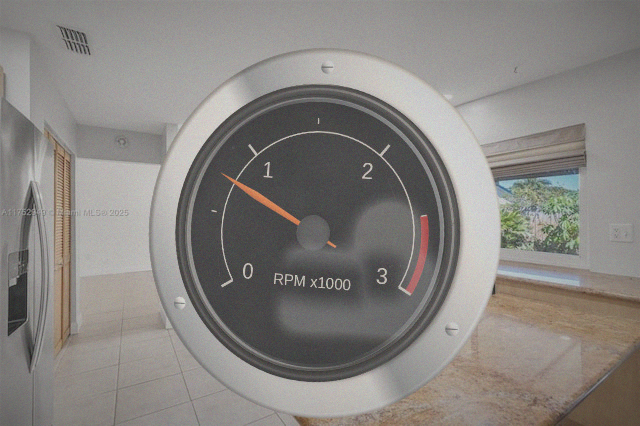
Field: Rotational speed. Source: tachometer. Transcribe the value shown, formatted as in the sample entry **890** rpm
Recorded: **750** rpm
